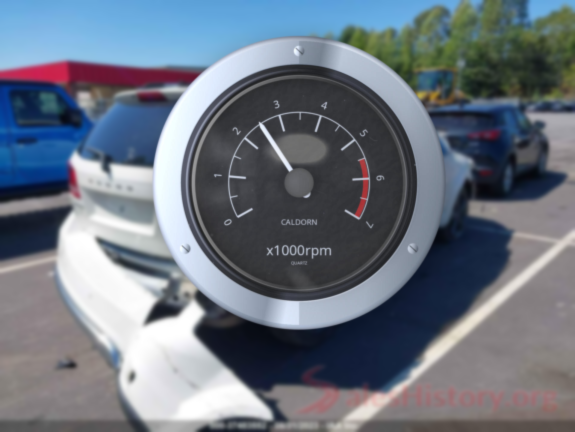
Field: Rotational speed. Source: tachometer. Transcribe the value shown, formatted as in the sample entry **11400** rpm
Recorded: **2500** rpm
